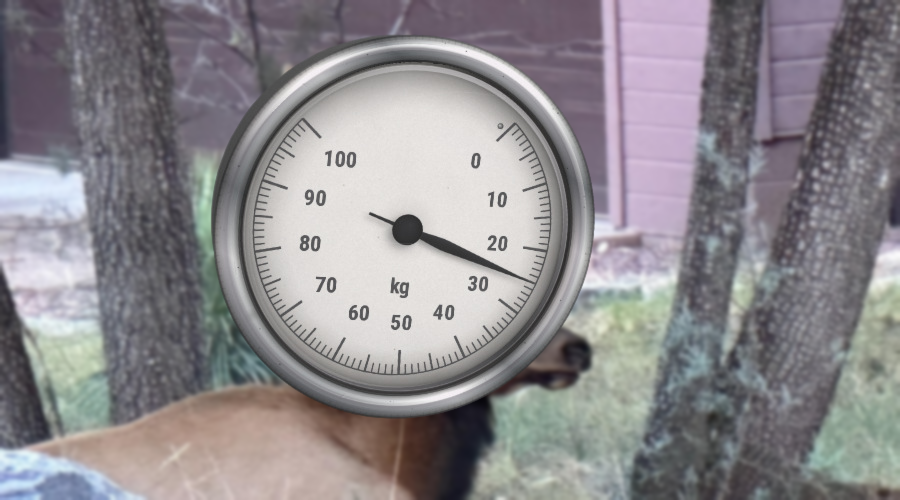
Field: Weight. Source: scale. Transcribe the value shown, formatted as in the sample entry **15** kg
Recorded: **25** kg
